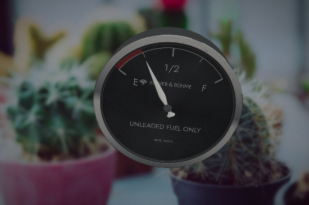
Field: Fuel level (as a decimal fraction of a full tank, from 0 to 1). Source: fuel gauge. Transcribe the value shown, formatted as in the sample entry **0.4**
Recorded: **0.25**
